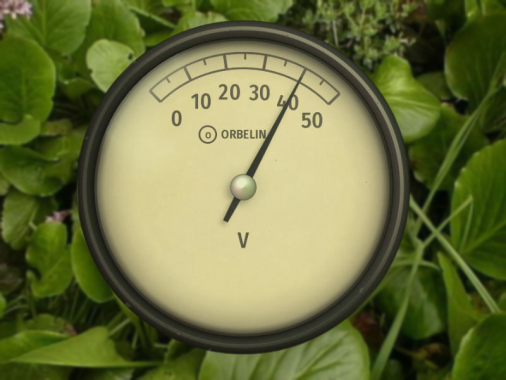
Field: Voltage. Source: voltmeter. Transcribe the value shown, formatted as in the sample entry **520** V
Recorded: **40** V
